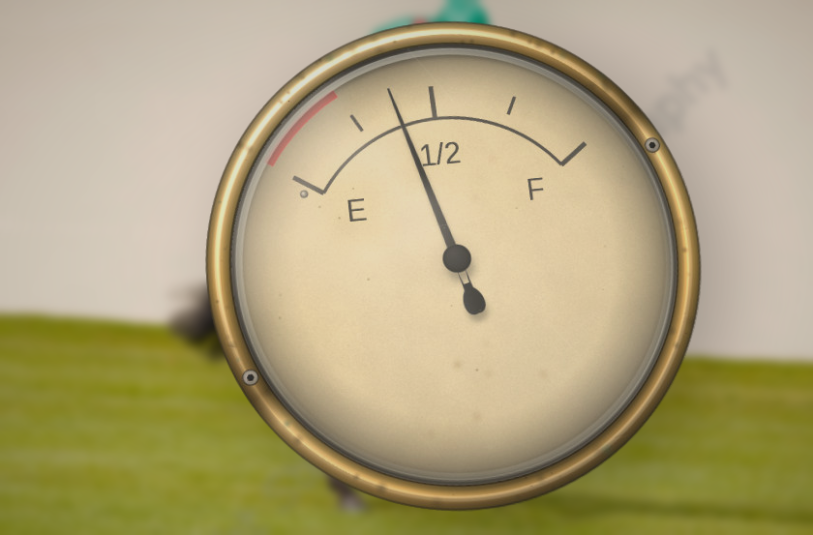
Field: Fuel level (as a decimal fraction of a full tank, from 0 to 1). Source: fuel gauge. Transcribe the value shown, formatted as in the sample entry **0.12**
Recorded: **0.375**
